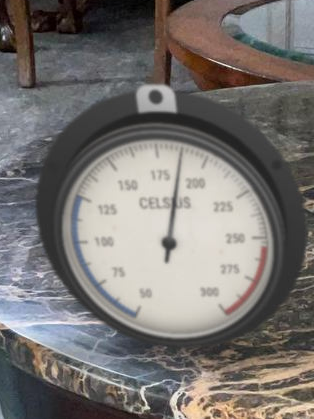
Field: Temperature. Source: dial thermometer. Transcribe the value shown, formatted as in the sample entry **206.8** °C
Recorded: **187.5** °C
